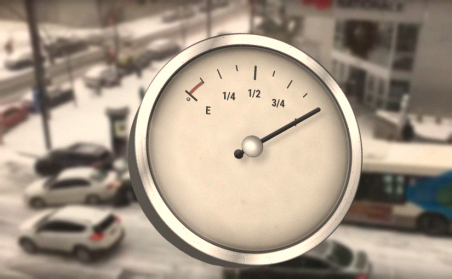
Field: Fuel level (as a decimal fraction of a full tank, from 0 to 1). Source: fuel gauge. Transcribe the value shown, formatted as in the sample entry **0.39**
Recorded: **1**
